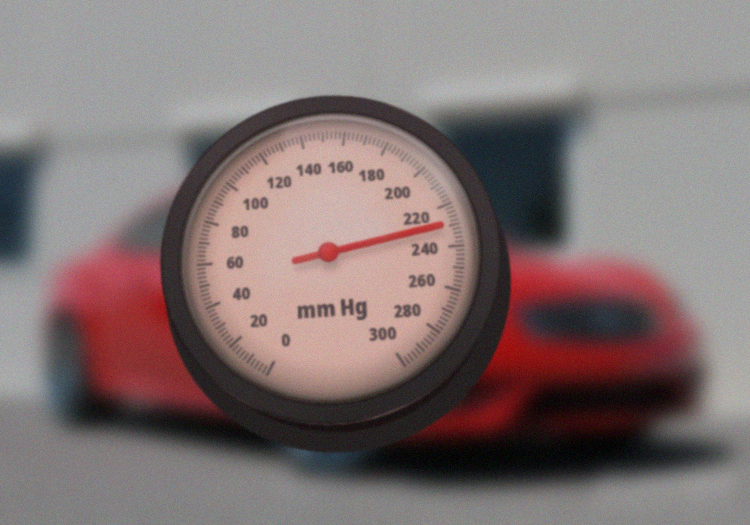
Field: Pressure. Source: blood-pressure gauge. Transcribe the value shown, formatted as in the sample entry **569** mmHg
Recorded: **230** mmHg
